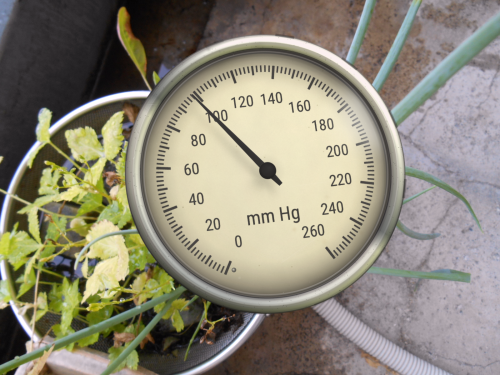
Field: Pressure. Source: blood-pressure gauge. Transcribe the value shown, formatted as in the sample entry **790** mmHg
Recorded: **98** mmHg
